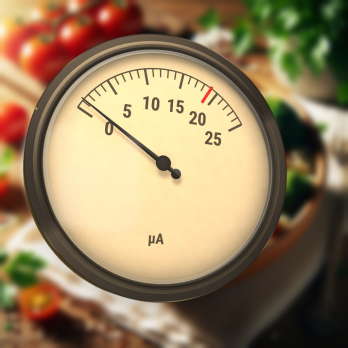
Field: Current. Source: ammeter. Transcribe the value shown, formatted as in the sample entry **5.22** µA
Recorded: **1** µA
